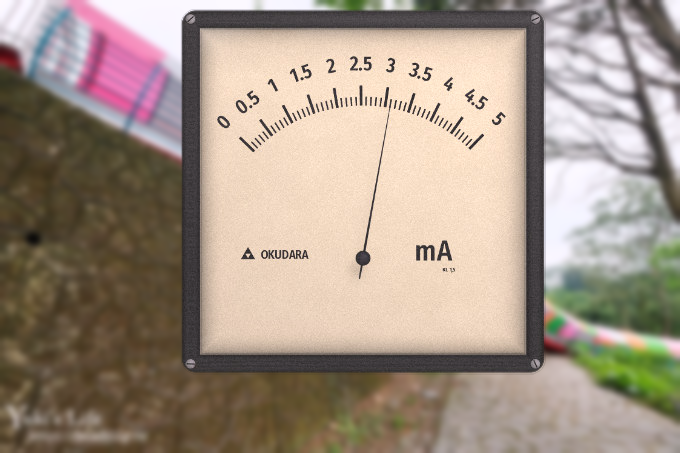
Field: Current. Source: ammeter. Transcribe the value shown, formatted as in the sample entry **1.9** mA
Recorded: **3.1** mA
